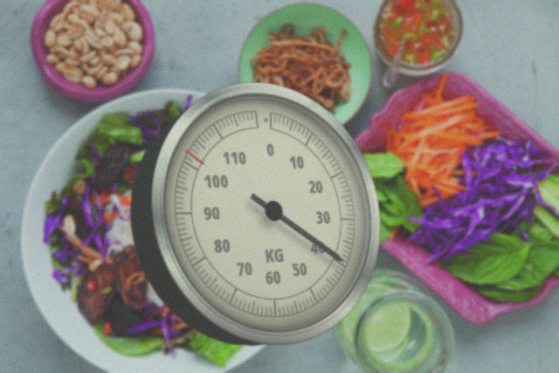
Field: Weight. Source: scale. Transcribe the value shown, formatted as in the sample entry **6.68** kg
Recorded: **40** kg
